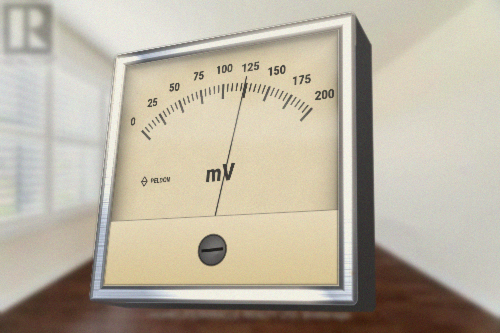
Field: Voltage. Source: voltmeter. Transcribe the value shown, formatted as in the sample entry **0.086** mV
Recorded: **125** mV
